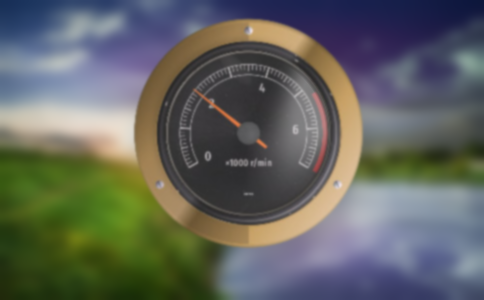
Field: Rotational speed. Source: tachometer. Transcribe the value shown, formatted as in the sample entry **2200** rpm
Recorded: **2000** rpm
